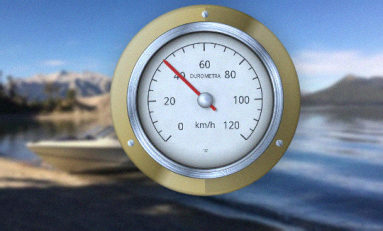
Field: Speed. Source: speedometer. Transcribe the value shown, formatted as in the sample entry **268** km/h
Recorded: **40** km/h
